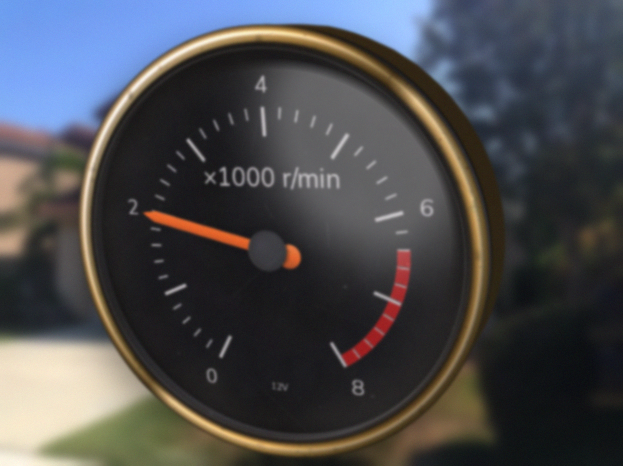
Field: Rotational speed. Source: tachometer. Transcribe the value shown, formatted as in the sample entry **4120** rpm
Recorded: **2000** rpm
